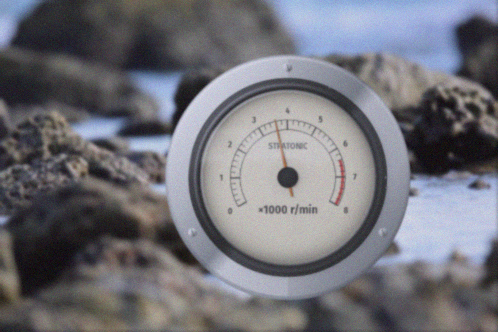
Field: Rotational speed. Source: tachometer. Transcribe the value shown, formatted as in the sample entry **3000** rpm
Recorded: **3600** rpm
